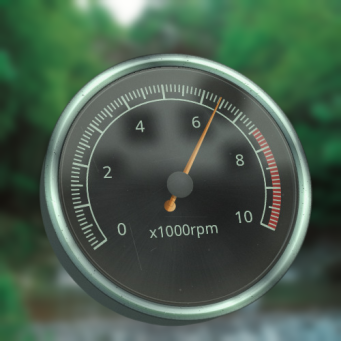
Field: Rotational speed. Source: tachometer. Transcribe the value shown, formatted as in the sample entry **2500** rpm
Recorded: **6400** rpm
